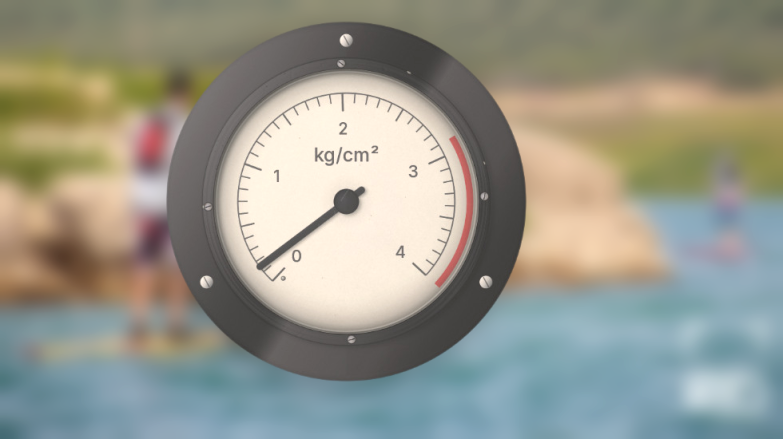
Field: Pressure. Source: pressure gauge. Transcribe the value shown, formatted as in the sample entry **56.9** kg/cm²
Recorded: **0.15** kg/cm²
